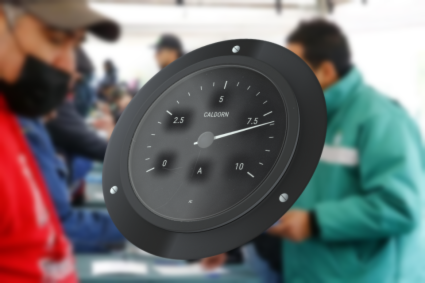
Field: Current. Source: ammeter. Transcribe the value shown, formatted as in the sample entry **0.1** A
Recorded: **8** A
